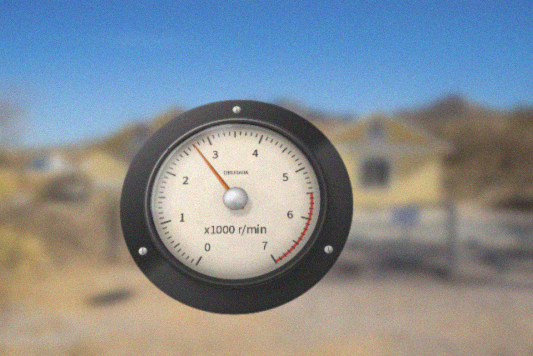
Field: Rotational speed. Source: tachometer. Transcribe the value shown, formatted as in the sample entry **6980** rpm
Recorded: **2700** rpm
